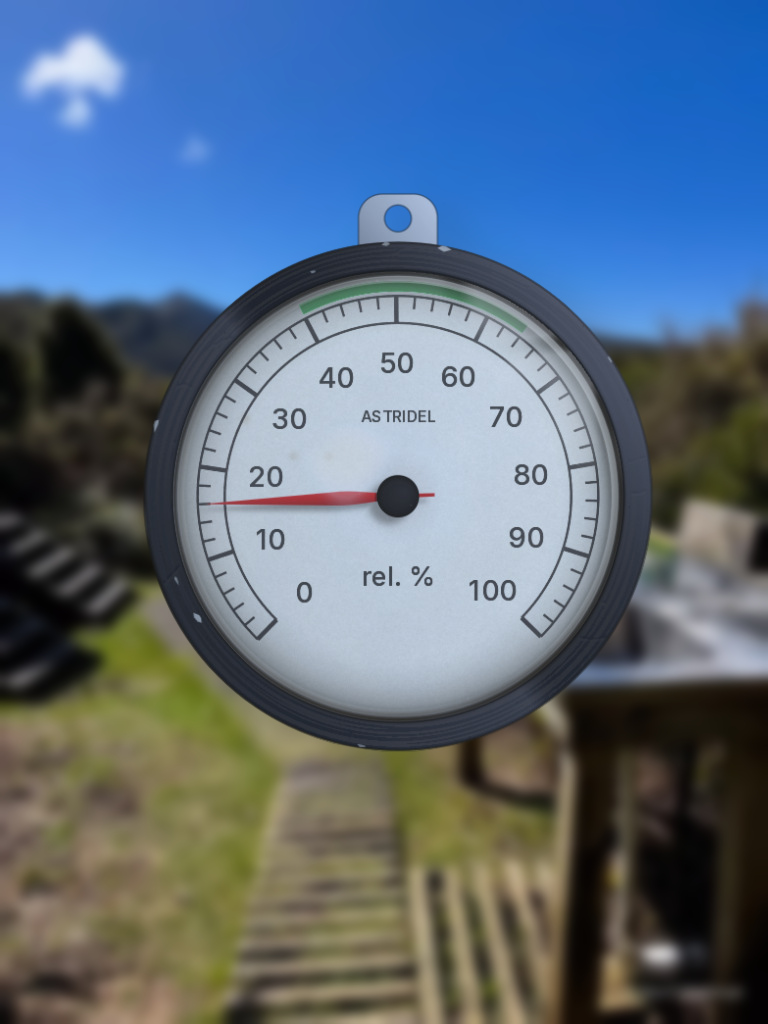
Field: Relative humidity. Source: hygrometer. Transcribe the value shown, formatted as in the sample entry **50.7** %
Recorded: **16** %
